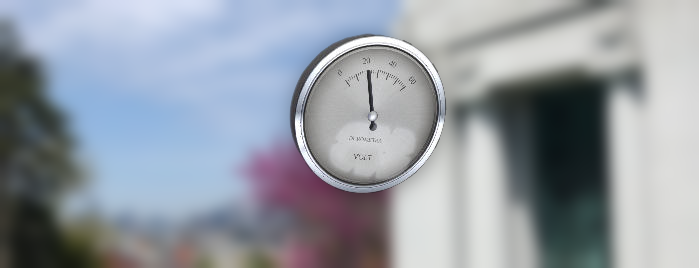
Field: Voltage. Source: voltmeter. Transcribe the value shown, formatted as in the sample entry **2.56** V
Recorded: **20** V
